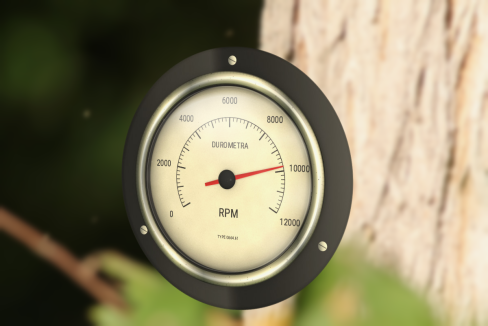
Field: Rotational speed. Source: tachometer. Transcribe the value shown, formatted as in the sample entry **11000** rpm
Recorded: **9800** rpm
